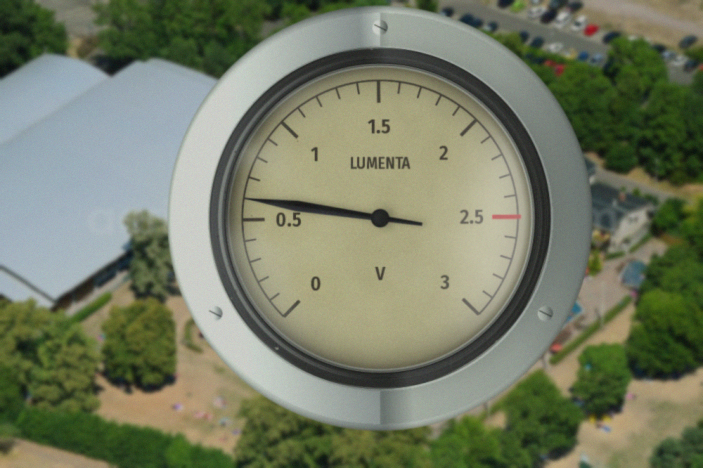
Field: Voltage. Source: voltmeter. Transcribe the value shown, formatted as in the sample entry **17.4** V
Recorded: **0.6** V
